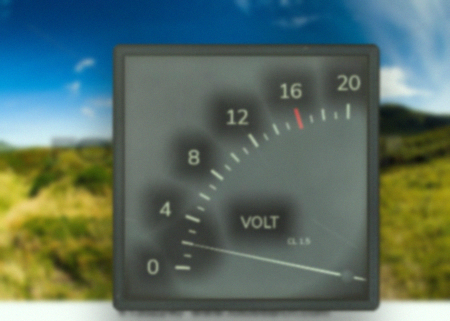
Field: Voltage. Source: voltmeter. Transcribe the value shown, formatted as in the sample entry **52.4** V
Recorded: **2** V
